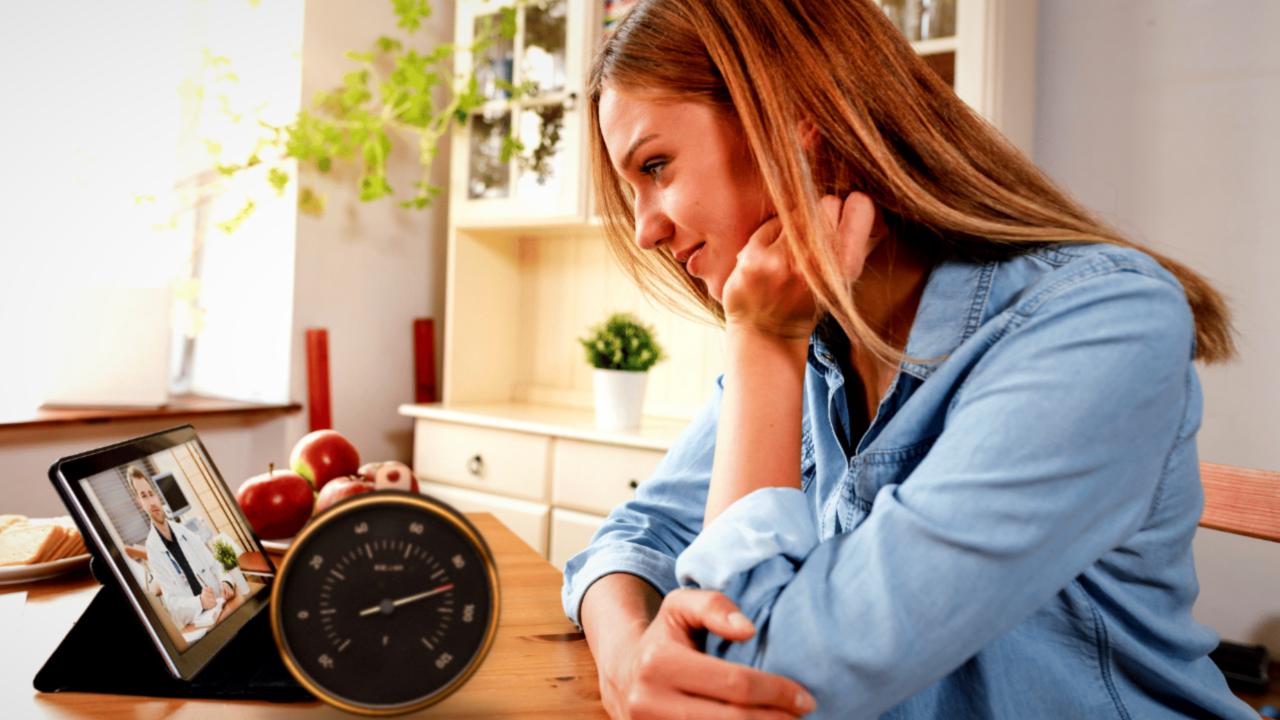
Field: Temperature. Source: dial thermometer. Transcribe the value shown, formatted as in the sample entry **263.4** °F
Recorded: **88** °F
